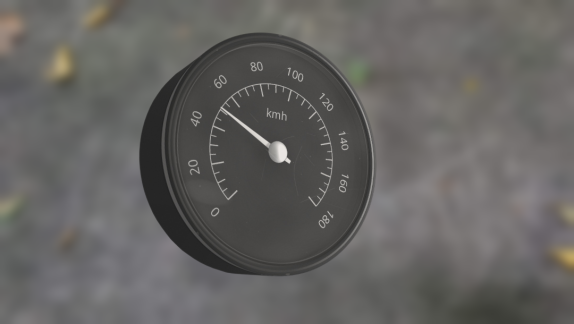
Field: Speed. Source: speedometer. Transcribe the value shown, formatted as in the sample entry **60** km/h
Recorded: **50** km/h
